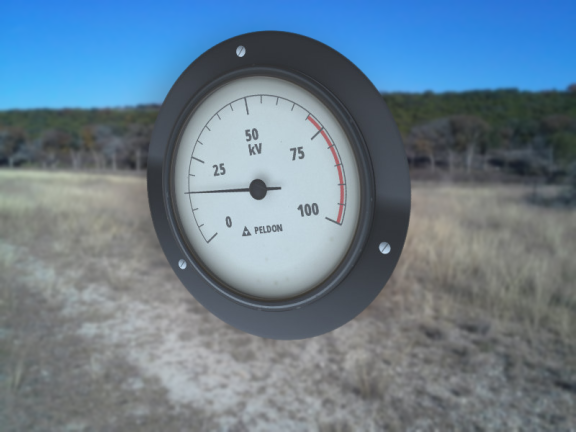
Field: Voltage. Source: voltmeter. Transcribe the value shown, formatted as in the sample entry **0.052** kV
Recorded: **15** kV
